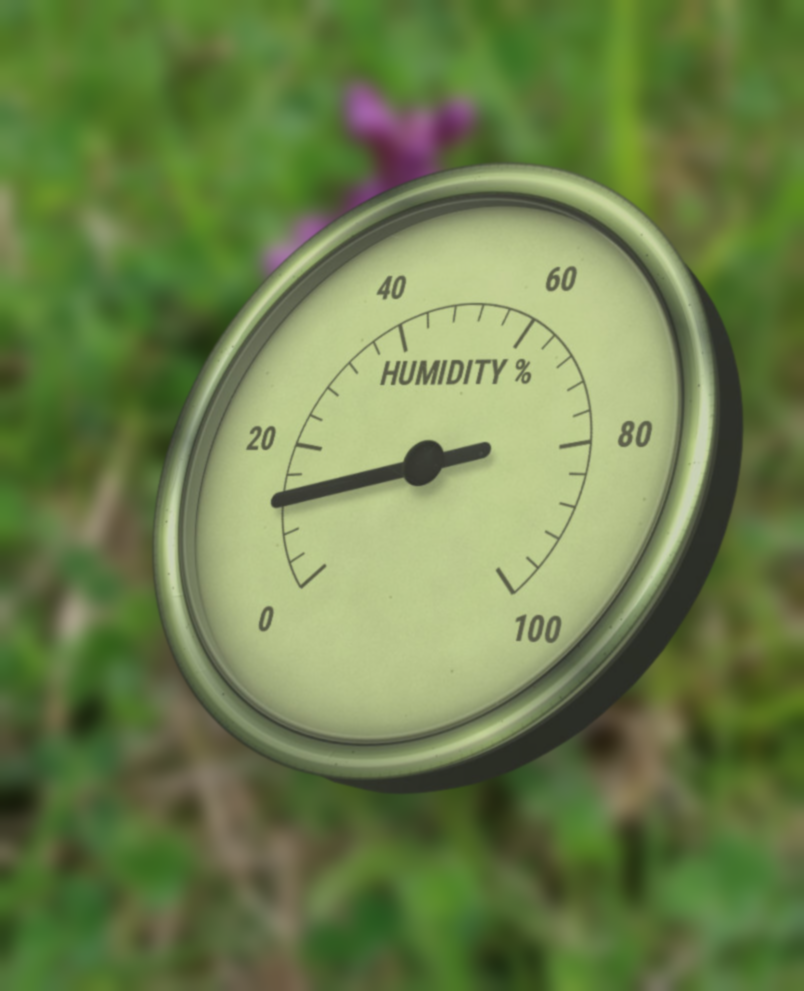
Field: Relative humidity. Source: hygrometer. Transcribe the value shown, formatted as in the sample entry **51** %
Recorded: **12** %
